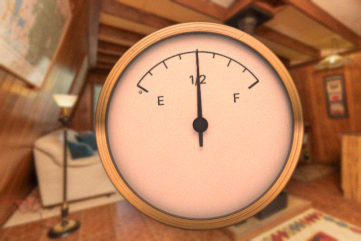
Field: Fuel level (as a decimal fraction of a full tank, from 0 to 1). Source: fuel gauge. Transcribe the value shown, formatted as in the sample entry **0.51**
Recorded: **0.5**
